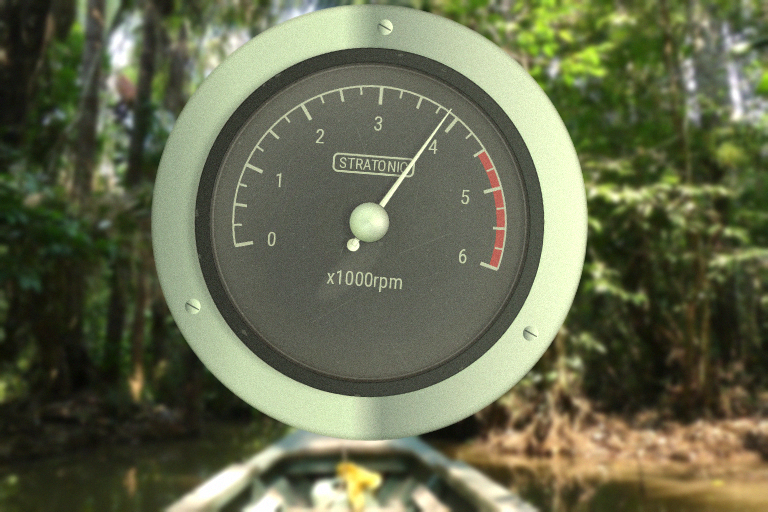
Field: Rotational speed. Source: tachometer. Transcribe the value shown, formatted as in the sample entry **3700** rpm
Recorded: **3875** rpm
